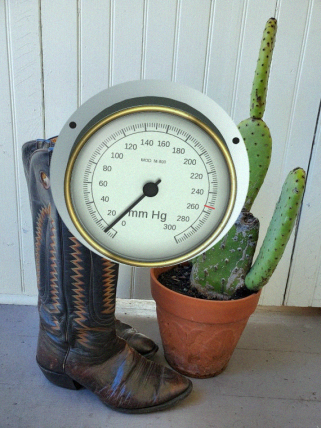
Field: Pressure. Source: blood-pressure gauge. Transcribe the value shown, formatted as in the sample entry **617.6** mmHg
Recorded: **10** mmHg
